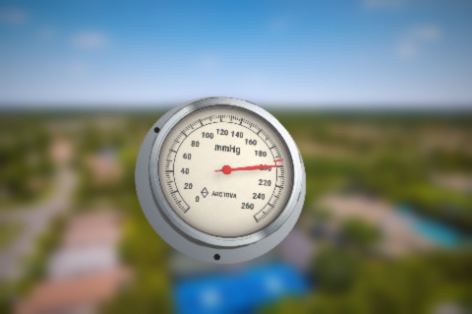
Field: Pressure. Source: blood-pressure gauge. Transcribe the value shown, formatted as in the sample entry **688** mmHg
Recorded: **200** mmHg
